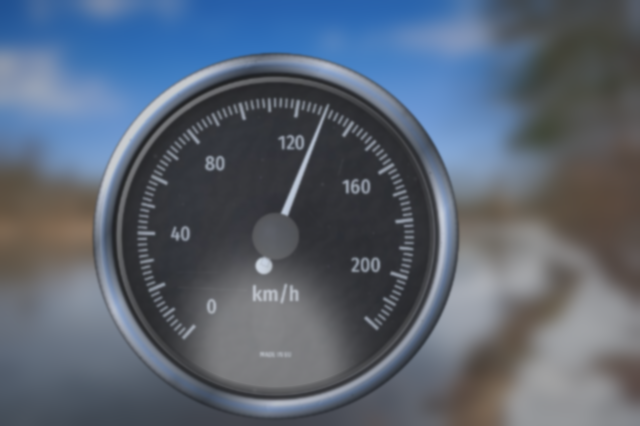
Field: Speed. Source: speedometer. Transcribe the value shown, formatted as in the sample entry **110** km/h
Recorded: **130** km/h
